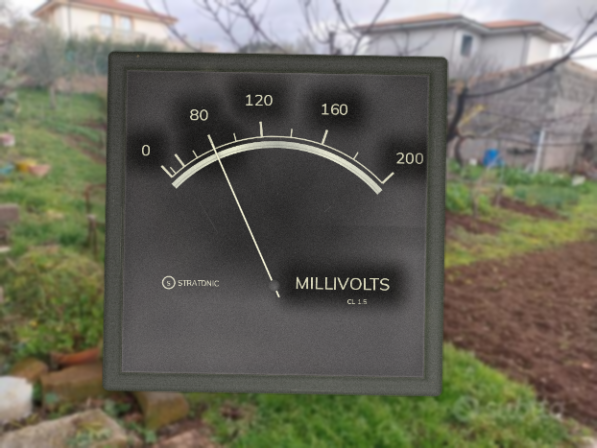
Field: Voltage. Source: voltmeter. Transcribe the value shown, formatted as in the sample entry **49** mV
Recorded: **80** mV
